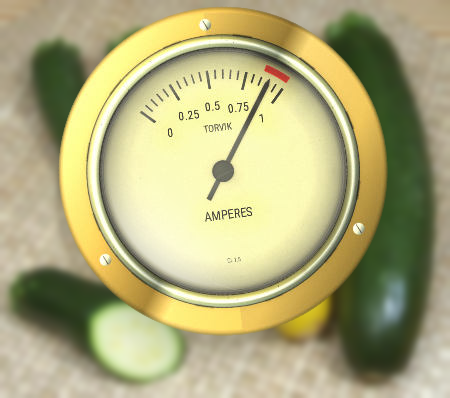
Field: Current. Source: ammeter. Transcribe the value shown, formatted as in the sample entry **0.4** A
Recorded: **0.9** A
